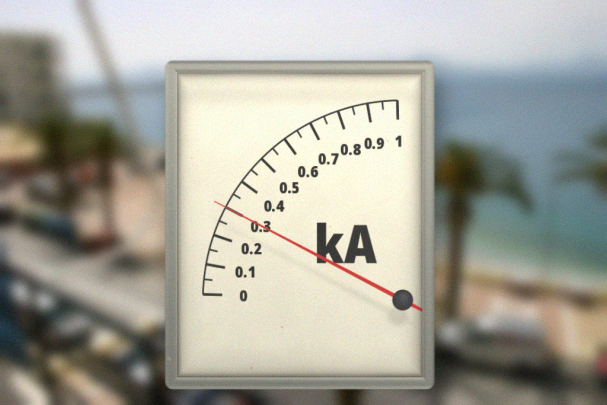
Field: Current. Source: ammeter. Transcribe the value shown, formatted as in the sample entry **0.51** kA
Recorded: **0.3** kA
